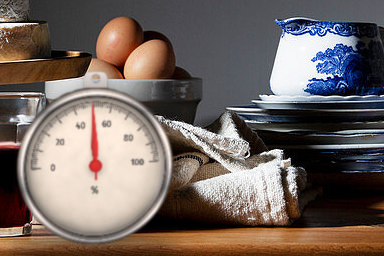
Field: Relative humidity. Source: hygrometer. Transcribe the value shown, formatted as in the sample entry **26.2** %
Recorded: **50** %
